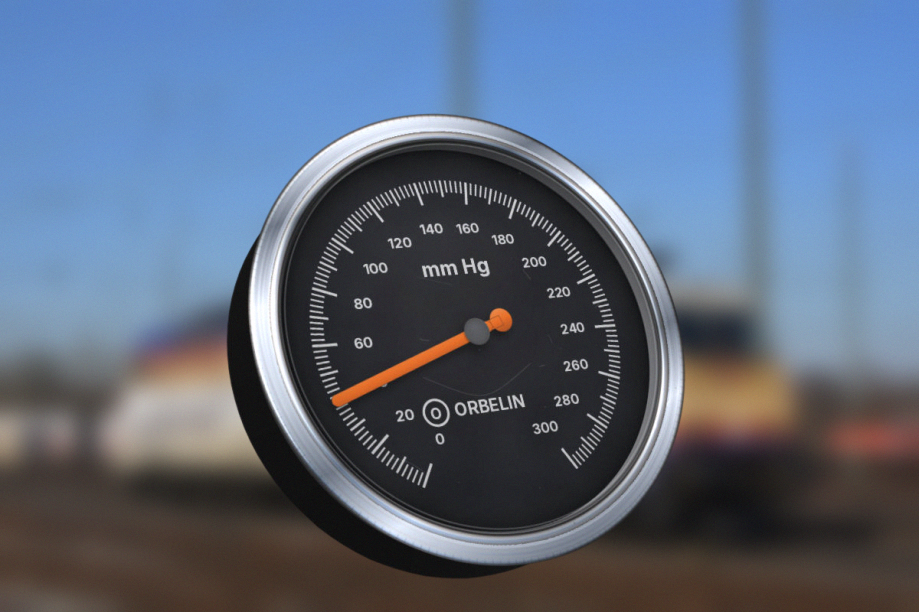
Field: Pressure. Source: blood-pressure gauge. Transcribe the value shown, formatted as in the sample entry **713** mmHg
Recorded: **40** mmHg
